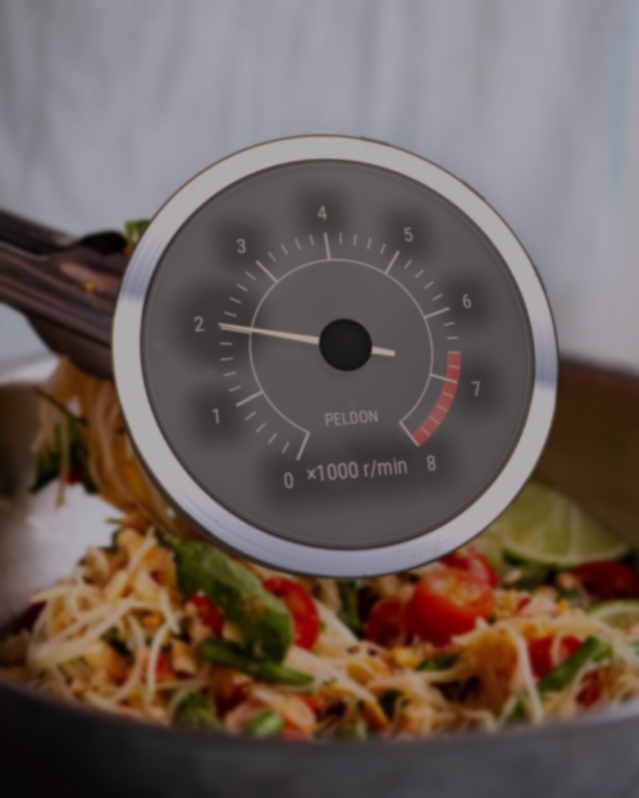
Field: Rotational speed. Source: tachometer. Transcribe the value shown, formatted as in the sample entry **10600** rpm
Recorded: **2000** rpm
